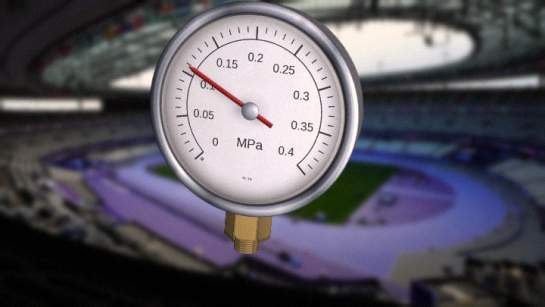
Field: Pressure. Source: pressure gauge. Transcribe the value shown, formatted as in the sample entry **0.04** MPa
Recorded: **0.11** MPa
